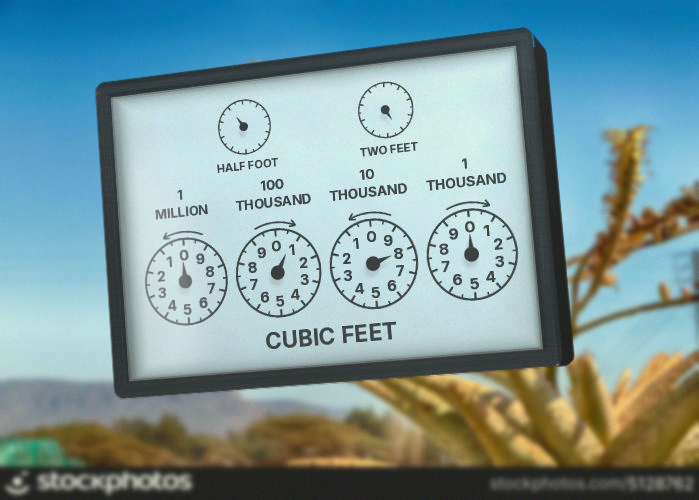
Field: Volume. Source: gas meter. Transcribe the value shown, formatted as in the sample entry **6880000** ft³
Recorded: **8000** ft³
